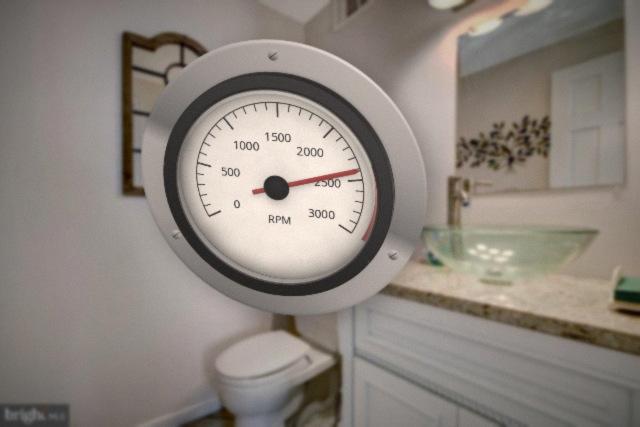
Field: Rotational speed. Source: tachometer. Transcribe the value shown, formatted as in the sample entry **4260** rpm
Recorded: **2400** rpm
